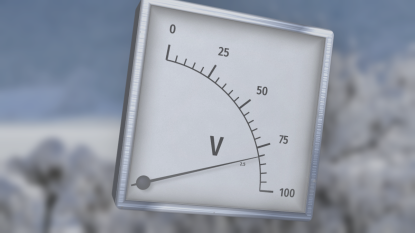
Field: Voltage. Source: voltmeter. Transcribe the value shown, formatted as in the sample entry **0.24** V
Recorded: **80** V
